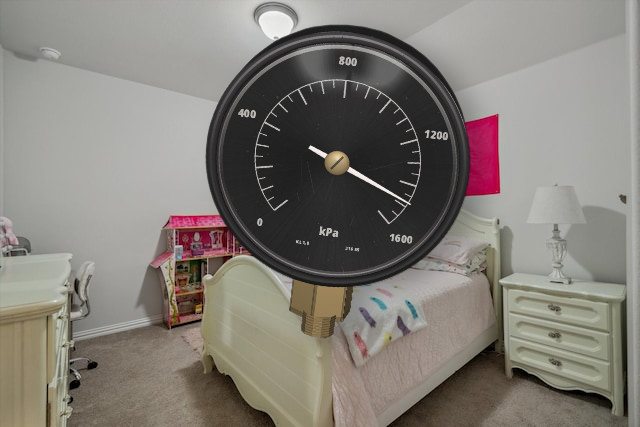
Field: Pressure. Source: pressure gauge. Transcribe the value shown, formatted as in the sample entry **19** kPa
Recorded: **1475** kPa
